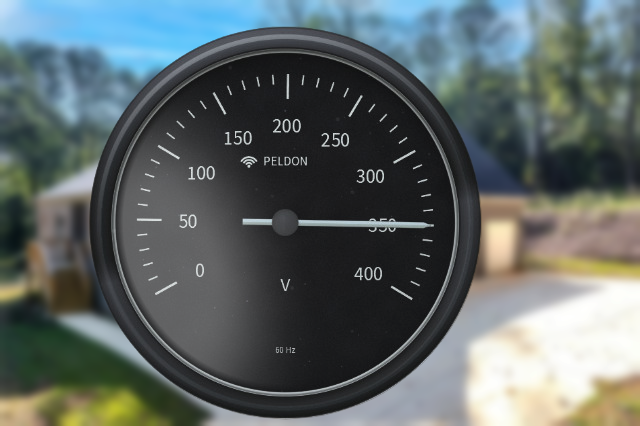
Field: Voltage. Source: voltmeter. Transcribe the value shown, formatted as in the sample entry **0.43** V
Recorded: **350** V
